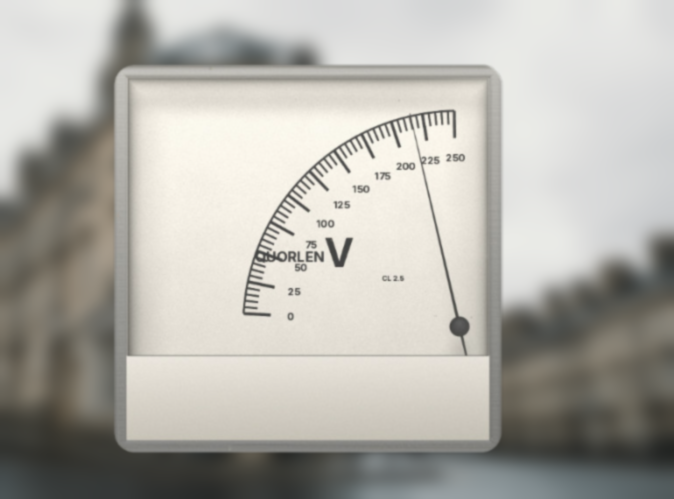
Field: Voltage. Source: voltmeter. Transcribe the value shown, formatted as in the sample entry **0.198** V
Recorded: **215** V
